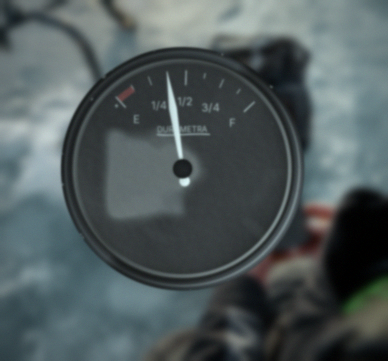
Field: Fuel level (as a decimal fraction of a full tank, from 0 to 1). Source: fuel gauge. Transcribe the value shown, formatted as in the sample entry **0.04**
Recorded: **0.375**
